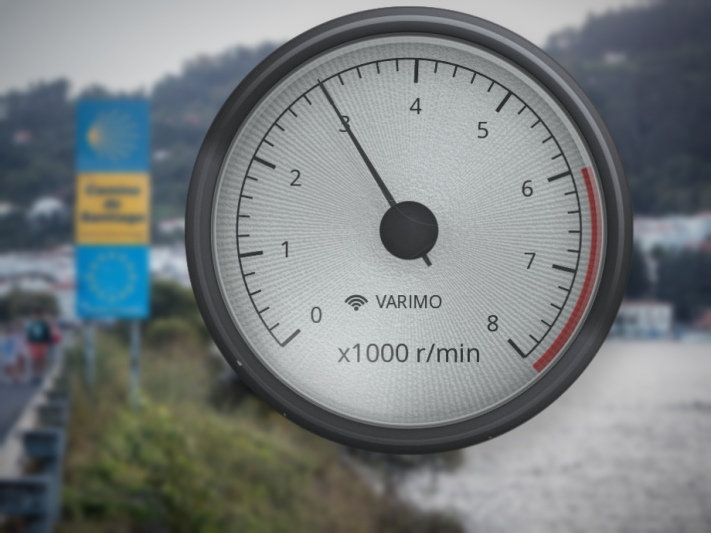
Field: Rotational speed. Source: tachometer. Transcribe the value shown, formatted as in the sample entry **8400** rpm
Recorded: **3000** rpm
